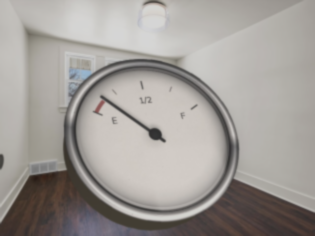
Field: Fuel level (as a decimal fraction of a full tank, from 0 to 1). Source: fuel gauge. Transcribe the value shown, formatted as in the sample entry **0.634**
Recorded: **0.125**
